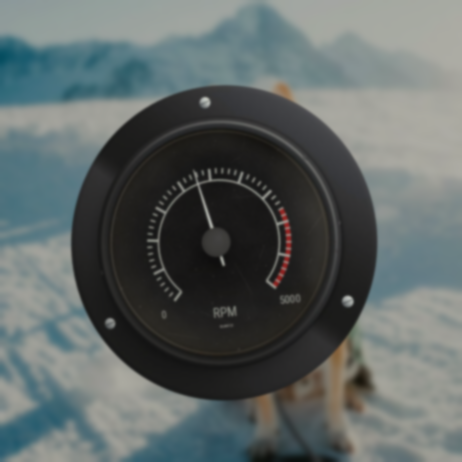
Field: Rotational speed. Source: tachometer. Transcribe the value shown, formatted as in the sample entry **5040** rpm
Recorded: **2300** rpm
